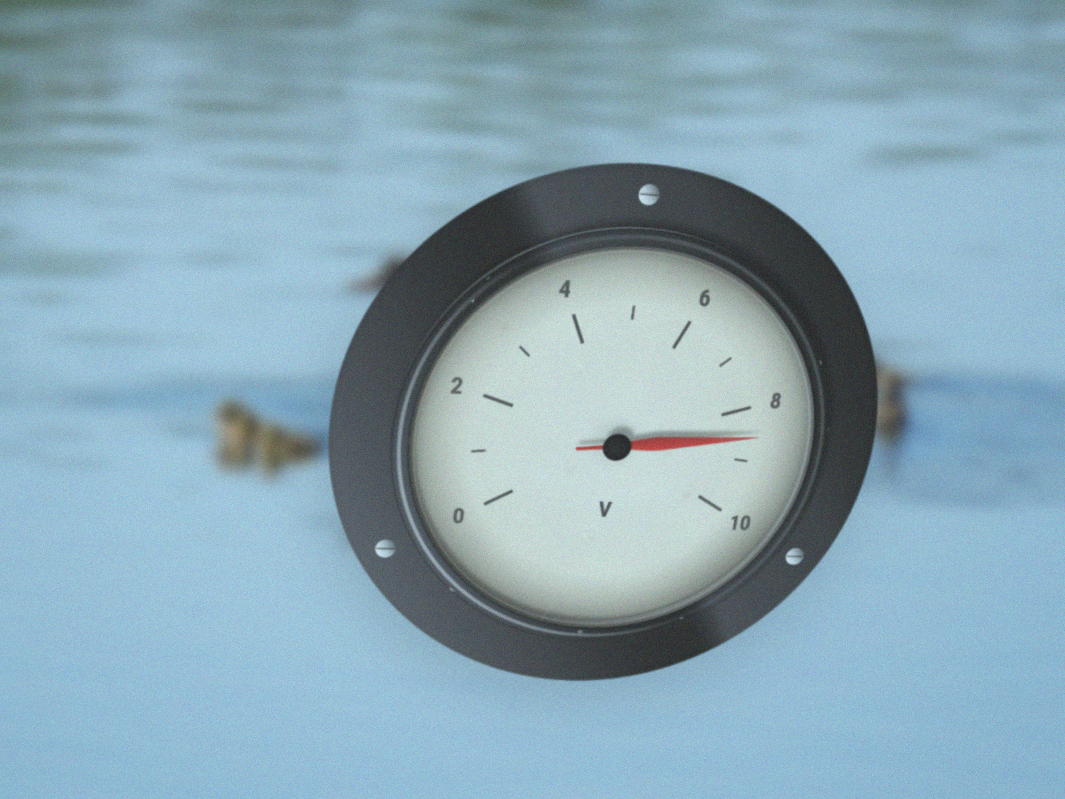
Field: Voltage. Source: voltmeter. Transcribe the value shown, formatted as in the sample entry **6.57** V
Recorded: **8.5** V
